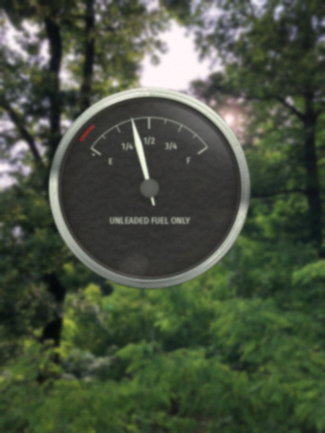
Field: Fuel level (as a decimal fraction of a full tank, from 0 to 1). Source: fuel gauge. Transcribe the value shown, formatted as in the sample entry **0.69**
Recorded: **0.375**
